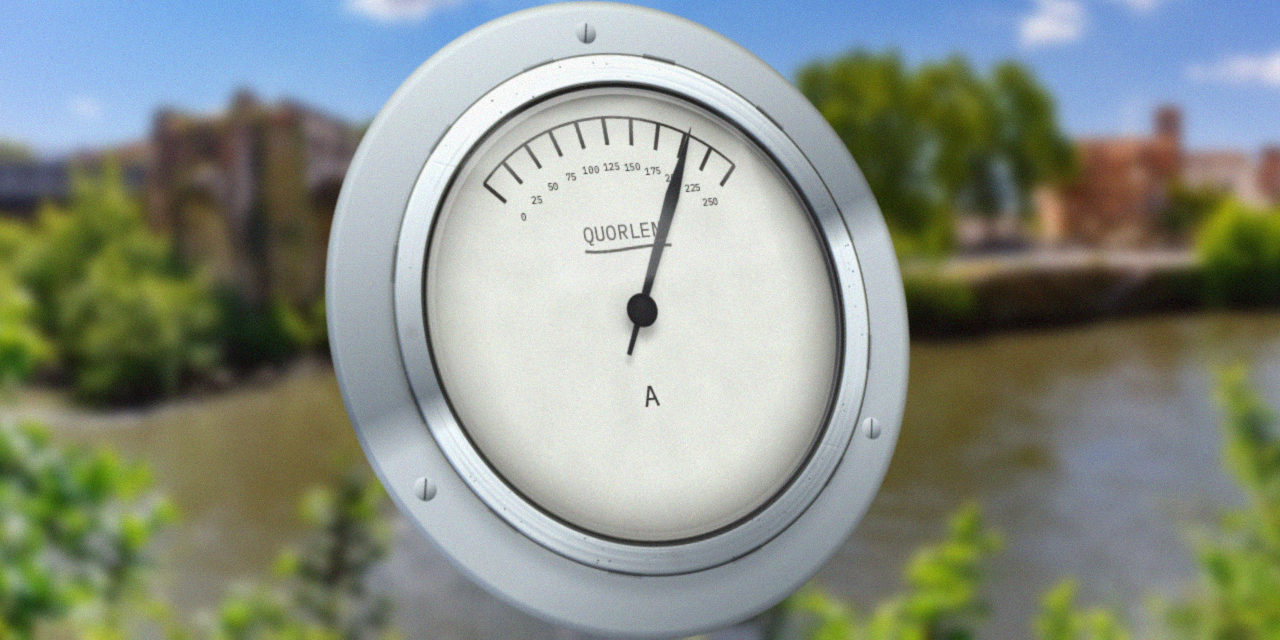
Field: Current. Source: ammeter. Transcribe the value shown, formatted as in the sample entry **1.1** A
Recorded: **200** A
